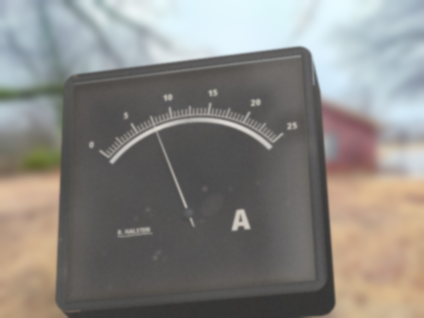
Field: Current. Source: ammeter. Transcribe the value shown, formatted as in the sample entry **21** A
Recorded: **7.5** A
